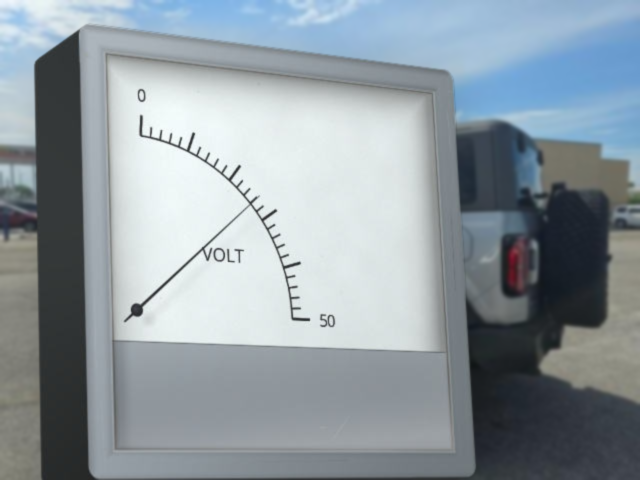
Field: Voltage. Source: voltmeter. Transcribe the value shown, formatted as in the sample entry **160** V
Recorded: **26** V
